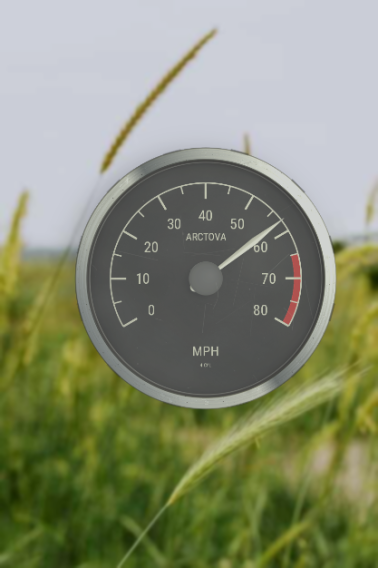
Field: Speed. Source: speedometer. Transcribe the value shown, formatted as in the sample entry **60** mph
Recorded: **57.5** mph
